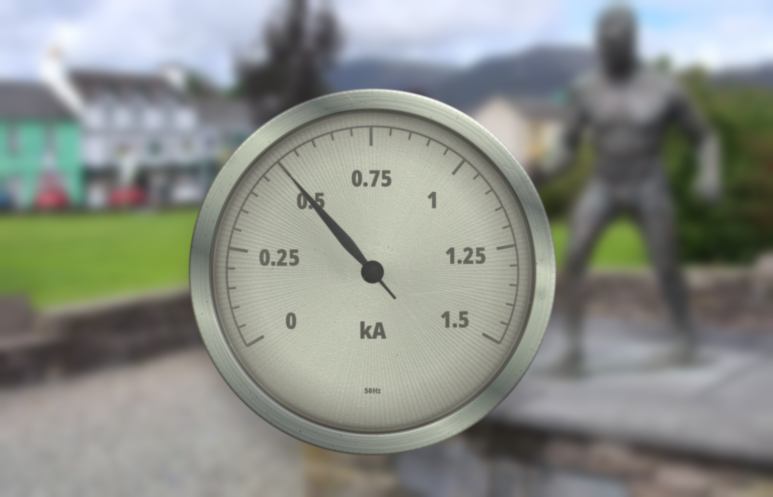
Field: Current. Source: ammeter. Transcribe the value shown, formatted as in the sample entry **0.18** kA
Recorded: **0.5** kA
